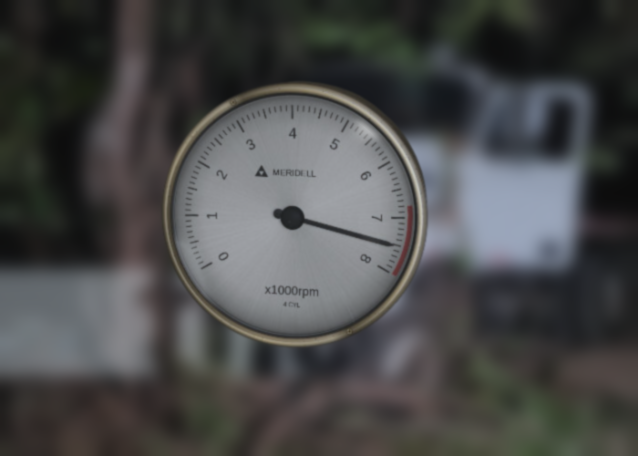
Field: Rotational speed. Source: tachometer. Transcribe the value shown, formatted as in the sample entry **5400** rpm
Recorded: **7500** rpm
